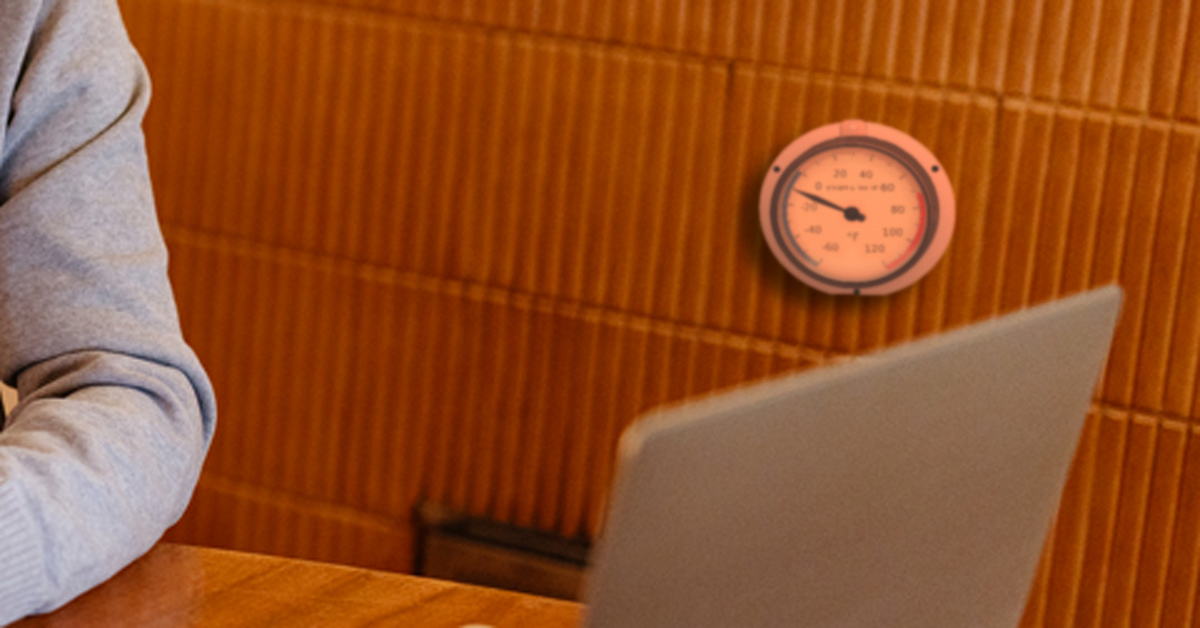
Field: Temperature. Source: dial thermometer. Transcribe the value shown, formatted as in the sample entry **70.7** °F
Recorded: **-10** °F
